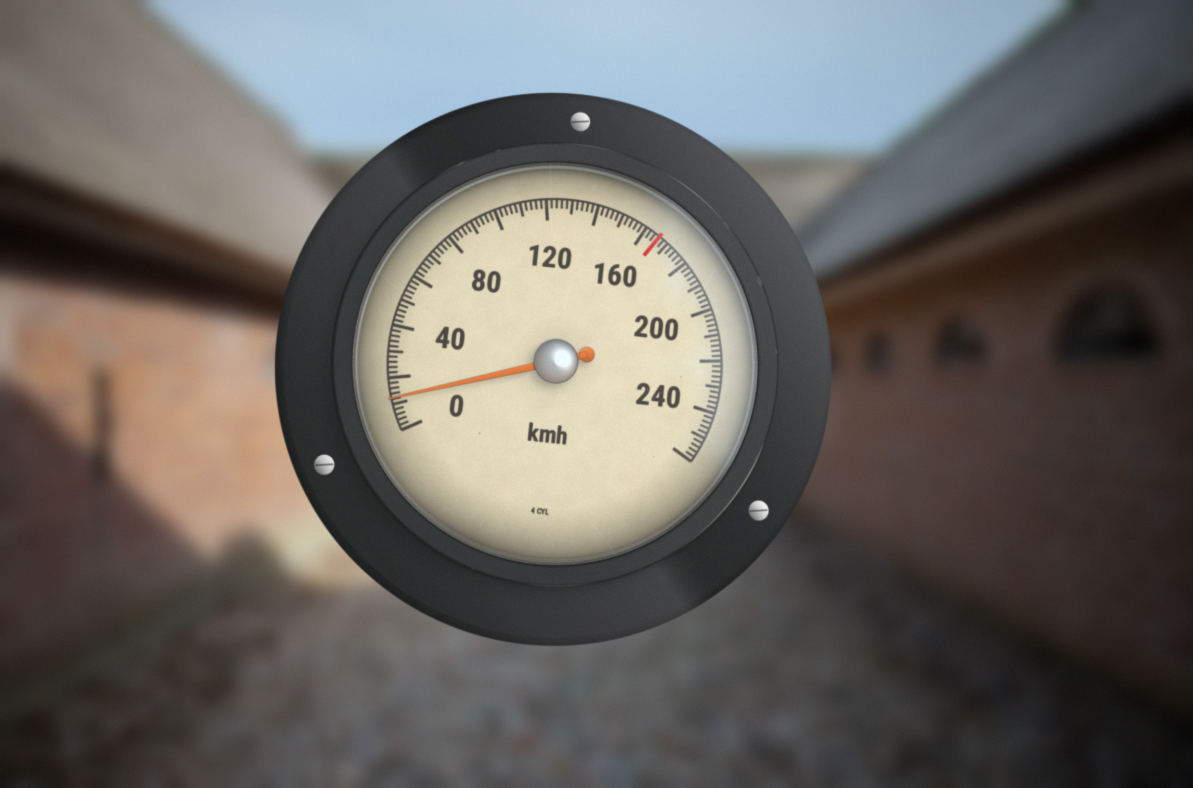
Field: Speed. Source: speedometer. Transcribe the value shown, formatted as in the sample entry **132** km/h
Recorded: **12** km/h
